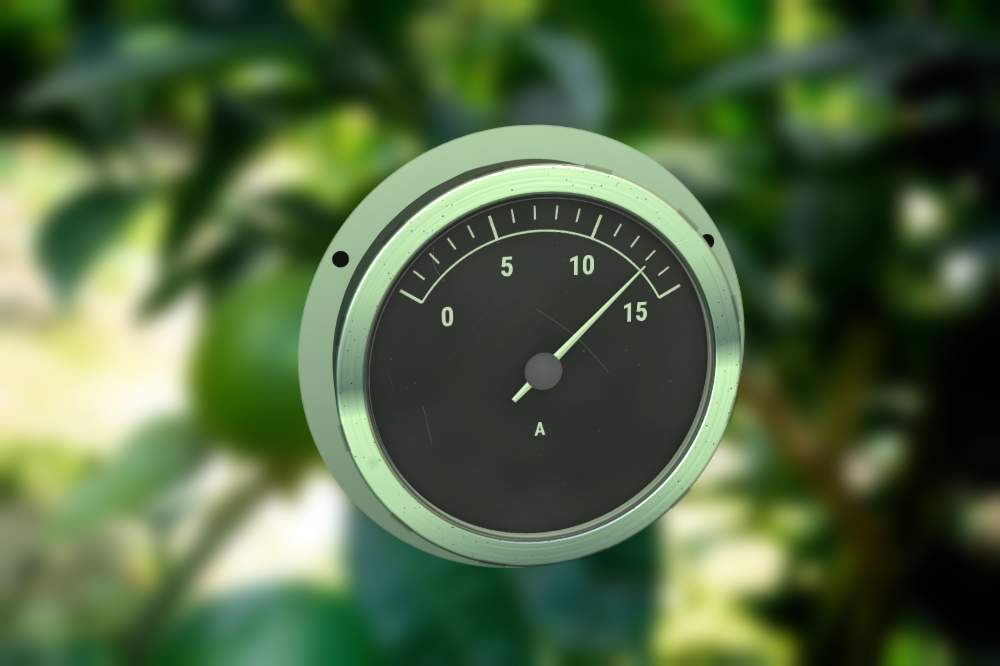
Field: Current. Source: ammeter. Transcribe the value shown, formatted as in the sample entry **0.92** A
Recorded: **13** A
